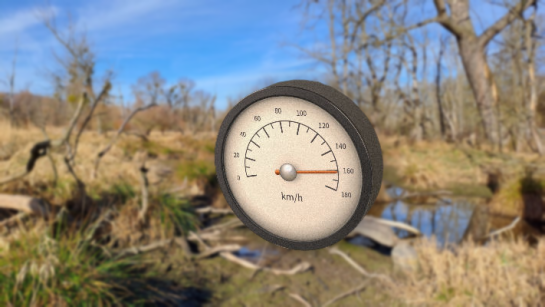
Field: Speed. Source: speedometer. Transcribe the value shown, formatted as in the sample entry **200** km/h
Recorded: **160** km/h
